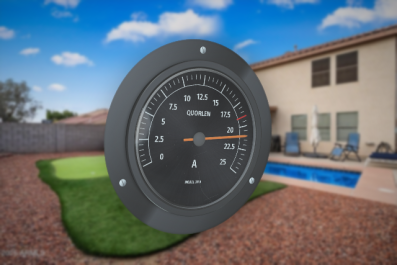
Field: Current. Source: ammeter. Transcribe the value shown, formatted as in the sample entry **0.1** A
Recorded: **21** A
